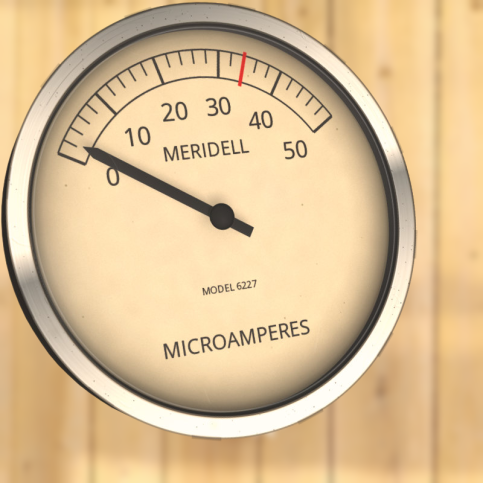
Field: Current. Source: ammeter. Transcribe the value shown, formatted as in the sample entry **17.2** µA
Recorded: **2** µA
